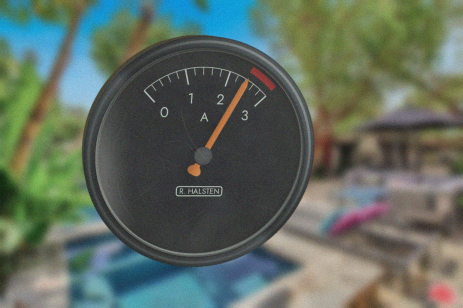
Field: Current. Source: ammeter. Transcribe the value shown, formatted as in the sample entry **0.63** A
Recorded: **2.4** A
